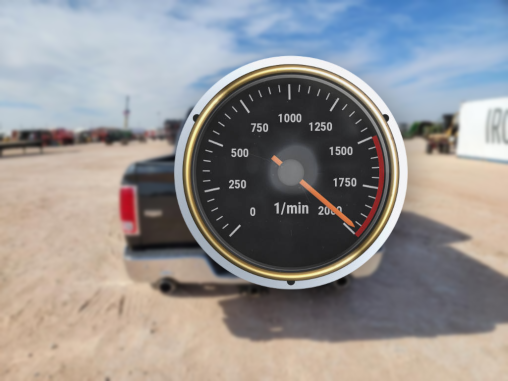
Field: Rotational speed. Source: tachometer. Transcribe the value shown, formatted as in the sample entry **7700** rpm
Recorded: **1975** rpm
